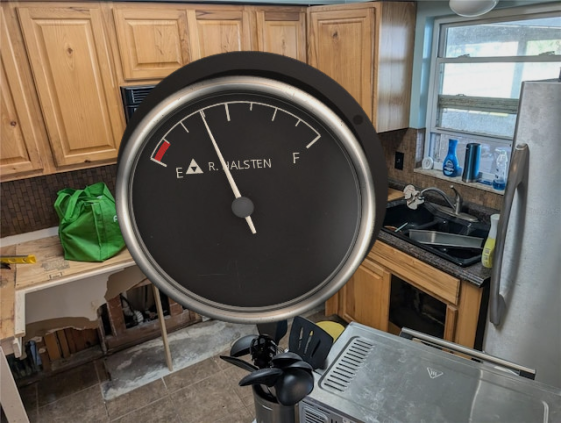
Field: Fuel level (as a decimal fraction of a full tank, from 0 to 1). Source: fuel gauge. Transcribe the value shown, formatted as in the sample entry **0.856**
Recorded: **0.375**
